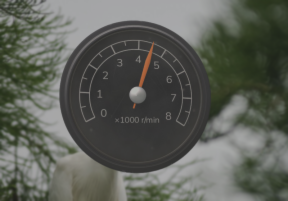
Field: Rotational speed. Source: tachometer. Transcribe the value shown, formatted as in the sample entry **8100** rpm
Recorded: **4500** rpm
